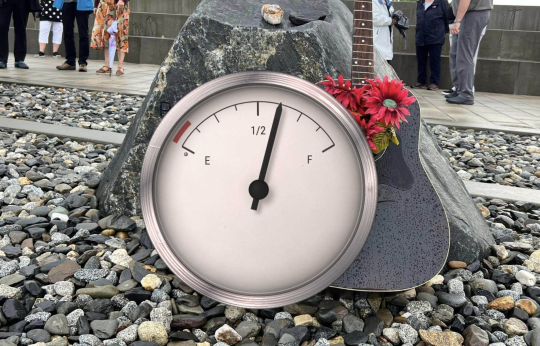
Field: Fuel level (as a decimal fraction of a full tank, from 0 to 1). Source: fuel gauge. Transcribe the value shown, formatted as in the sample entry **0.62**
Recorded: **0.625**
